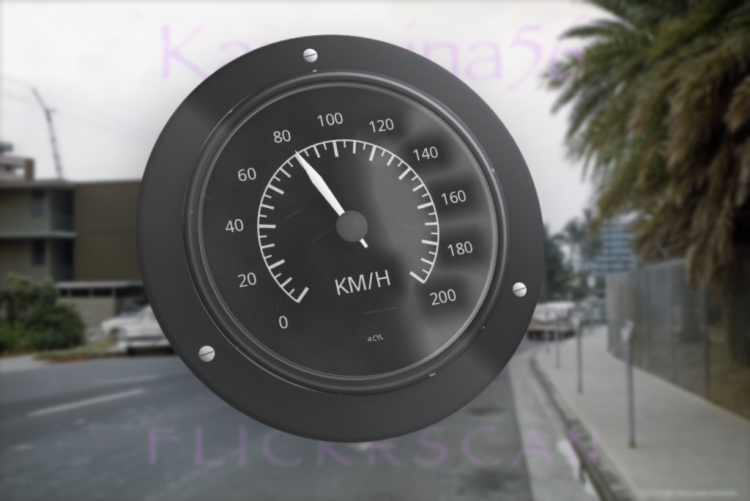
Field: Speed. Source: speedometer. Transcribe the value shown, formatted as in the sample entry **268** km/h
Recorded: **80** km/h
